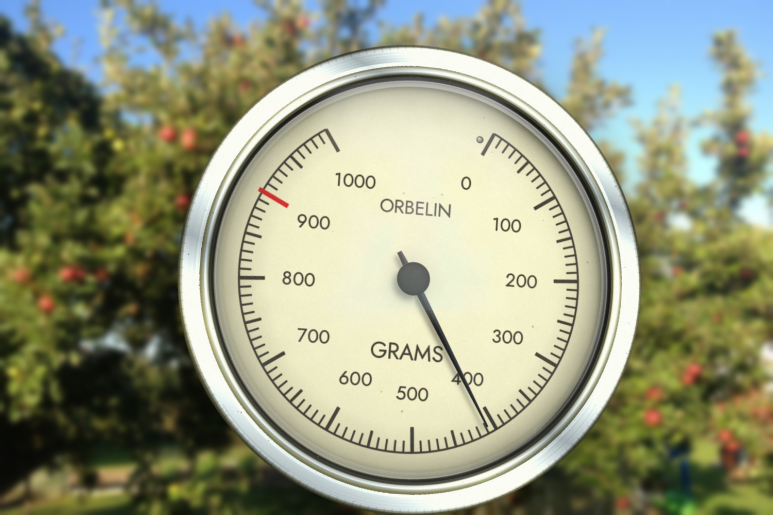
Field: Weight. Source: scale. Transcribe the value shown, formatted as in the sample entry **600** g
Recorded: **410** g
